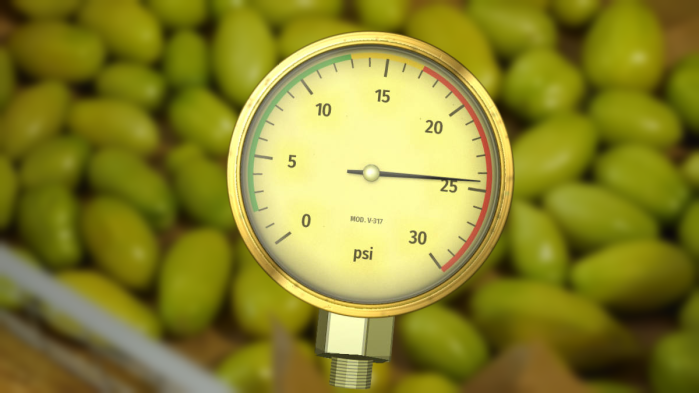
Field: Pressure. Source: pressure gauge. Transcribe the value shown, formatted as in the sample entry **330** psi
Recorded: **24.5** psi
